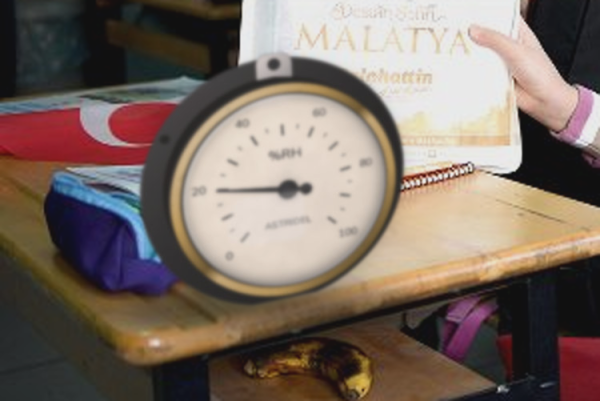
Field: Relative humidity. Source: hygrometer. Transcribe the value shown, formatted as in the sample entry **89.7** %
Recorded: **20** %
